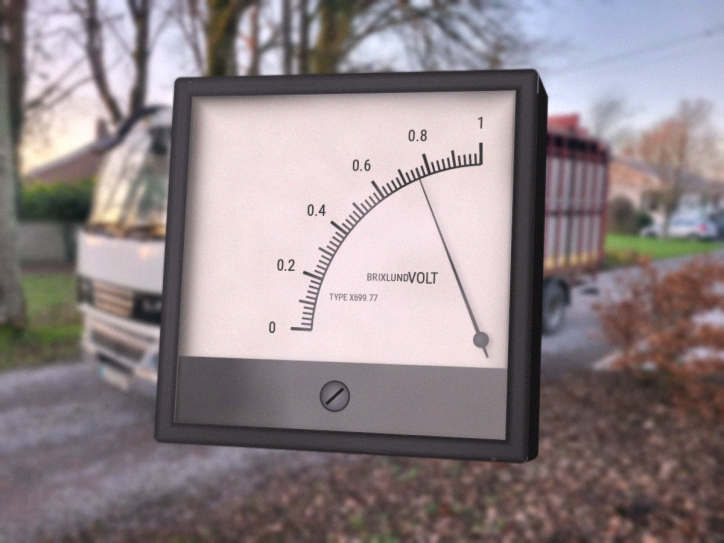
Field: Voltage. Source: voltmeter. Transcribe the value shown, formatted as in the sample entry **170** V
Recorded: **0.76** V
